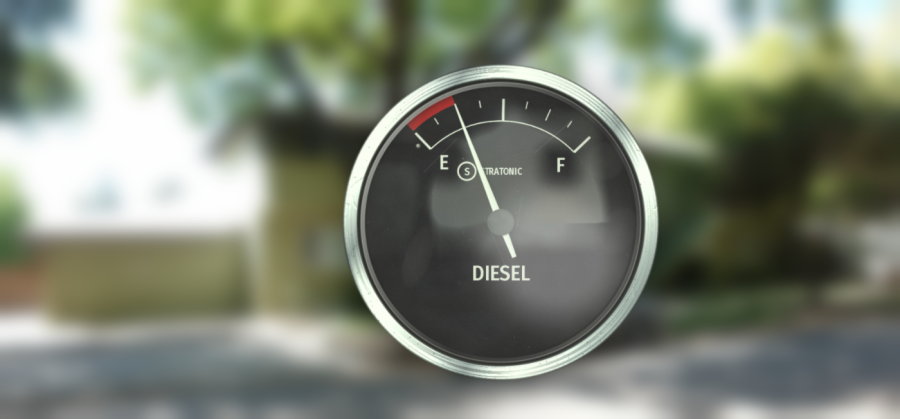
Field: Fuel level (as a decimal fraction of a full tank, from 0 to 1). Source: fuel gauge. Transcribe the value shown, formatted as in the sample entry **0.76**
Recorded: **0.25**
